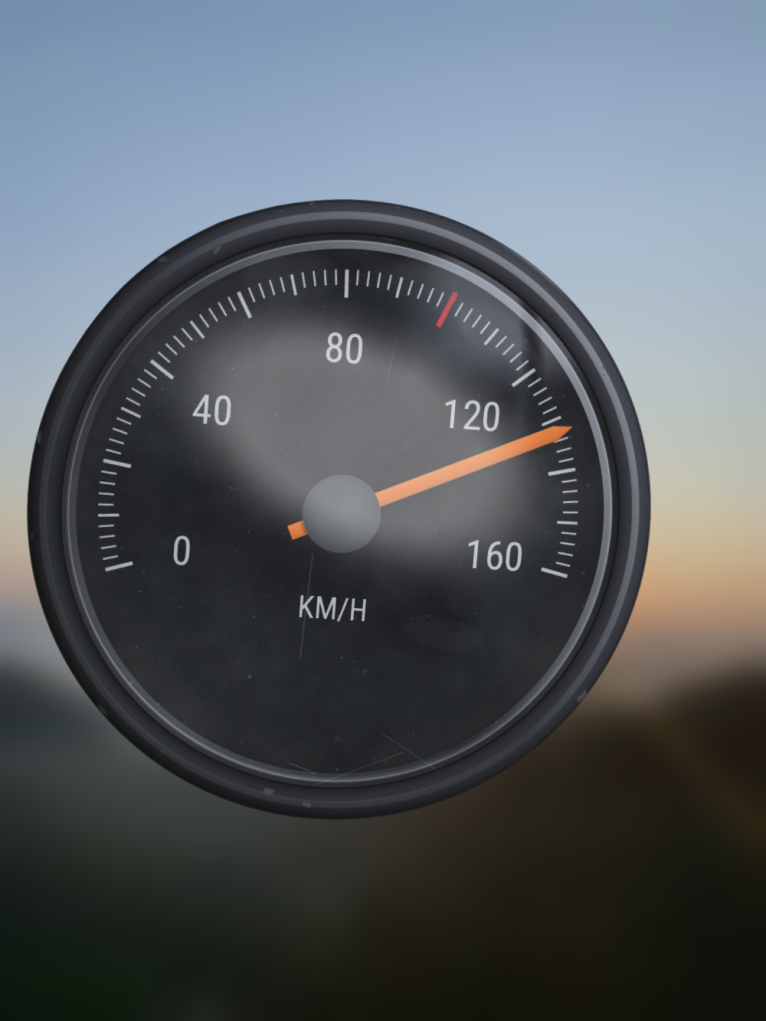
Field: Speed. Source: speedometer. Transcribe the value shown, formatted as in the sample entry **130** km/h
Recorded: **132** km/h
